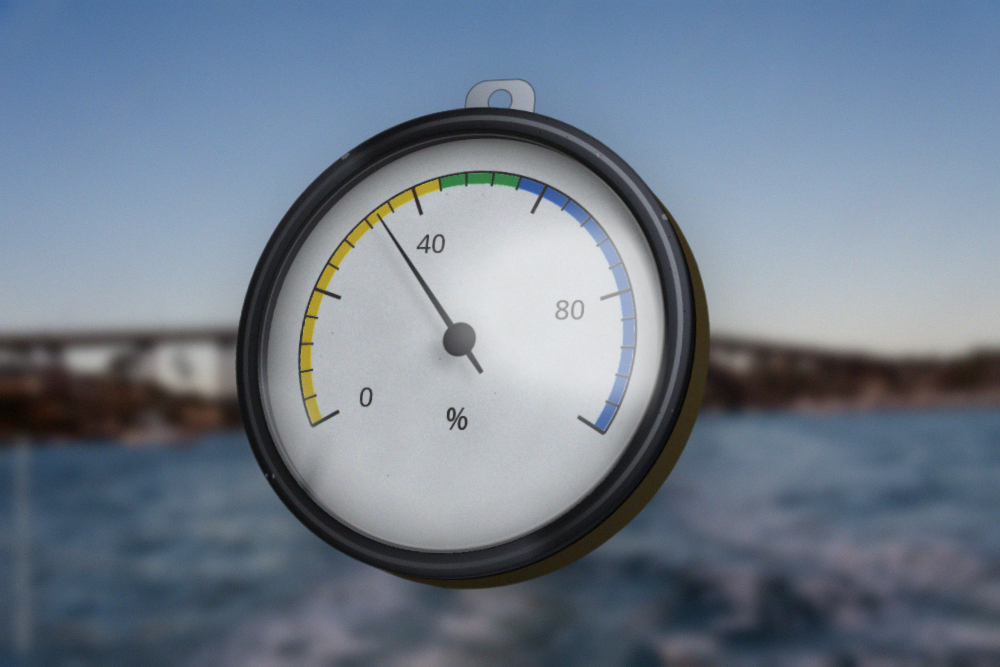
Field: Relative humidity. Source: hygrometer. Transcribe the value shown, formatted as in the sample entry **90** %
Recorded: **34** %
